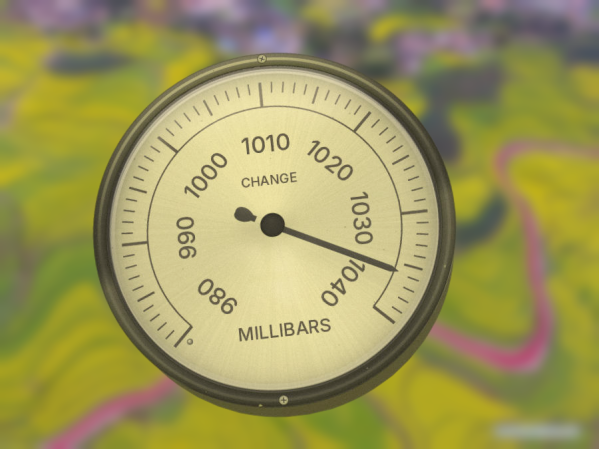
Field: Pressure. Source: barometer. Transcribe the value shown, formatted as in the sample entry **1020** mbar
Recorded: **1036** mbar
